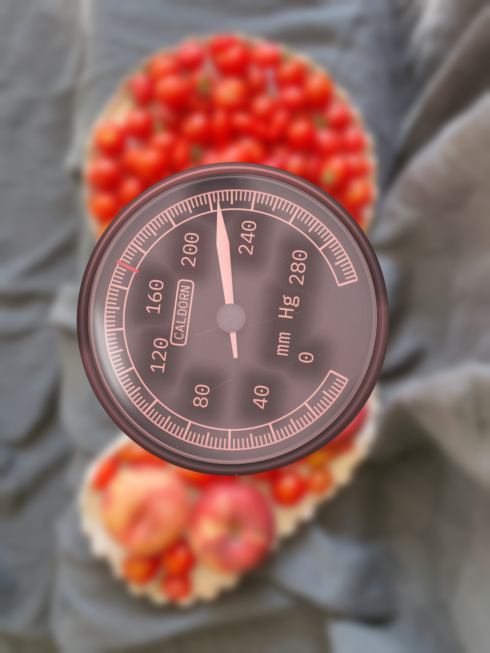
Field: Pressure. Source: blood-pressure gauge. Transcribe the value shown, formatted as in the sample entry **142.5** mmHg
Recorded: **224** mmHg
